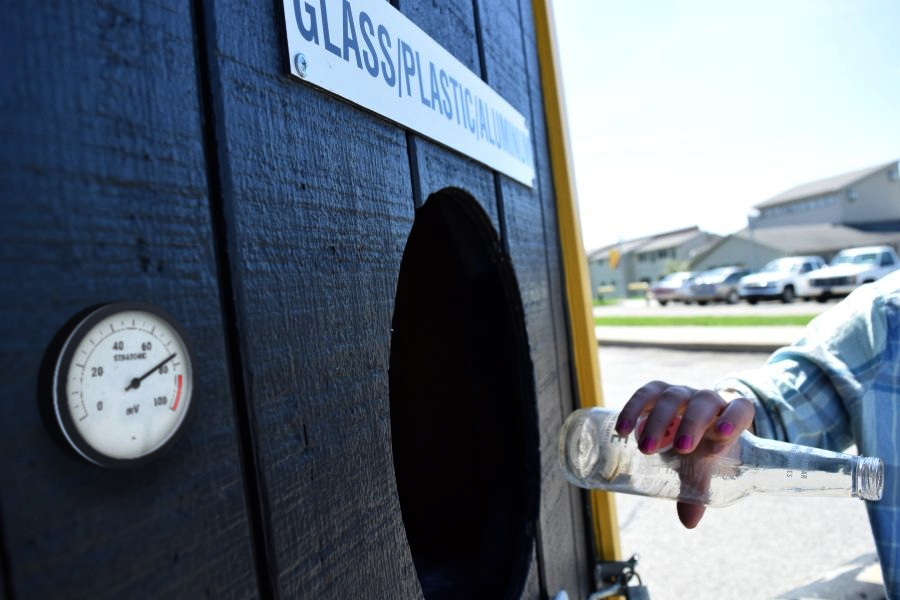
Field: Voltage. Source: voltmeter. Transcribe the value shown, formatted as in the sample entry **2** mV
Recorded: **75** mV
